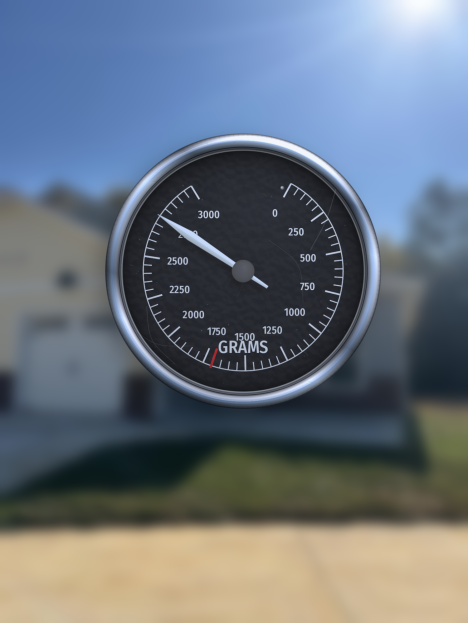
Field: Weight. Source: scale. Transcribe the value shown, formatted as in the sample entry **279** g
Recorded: **2750** g
